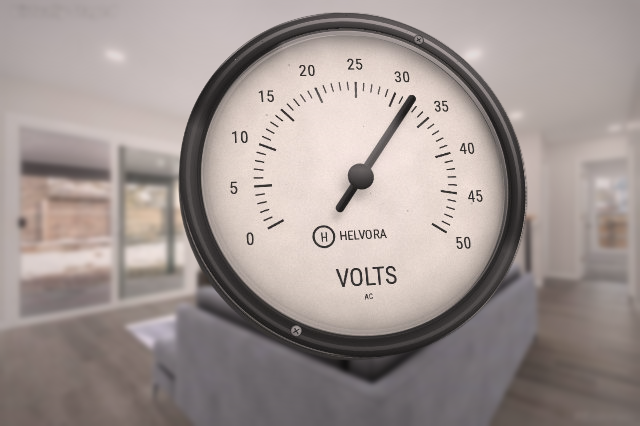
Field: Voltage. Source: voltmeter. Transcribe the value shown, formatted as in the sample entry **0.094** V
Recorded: **32** V
